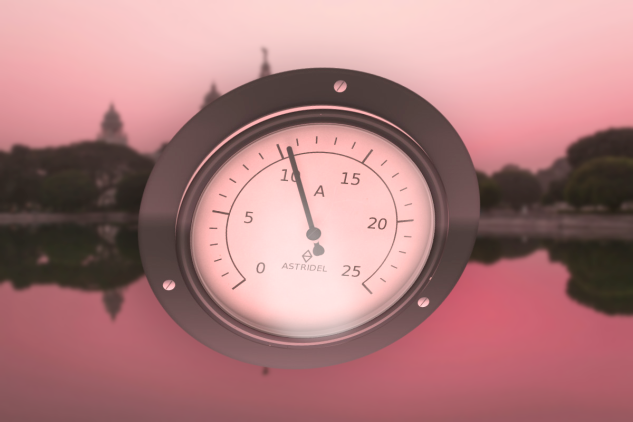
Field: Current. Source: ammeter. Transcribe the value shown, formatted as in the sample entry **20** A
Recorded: **10.5** A
